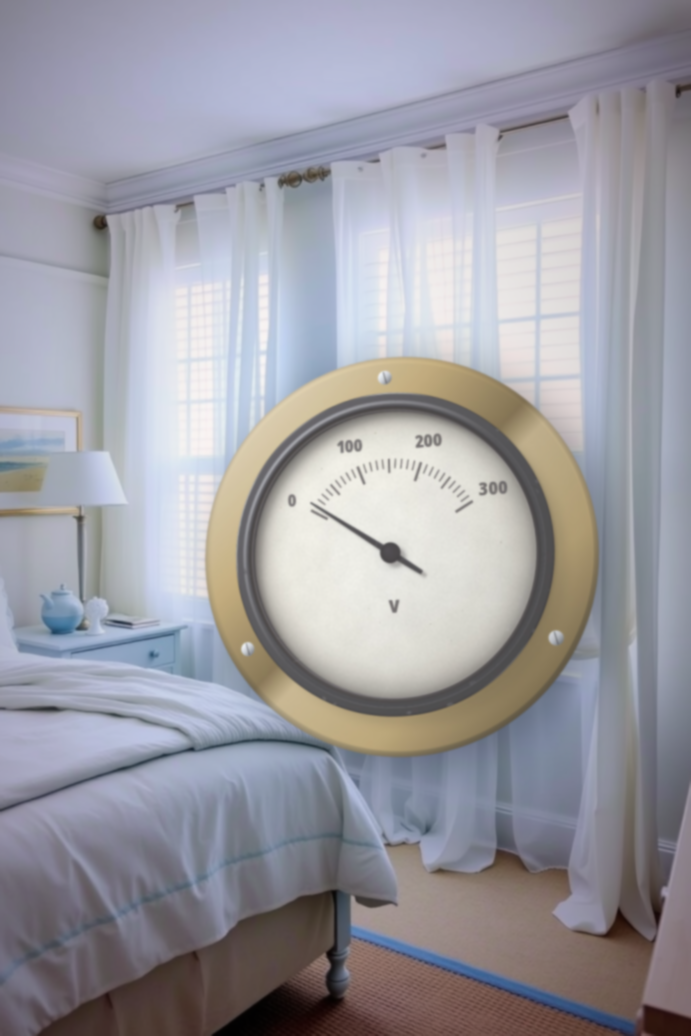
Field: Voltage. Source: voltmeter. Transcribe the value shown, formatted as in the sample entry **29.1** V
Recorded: **10** V
